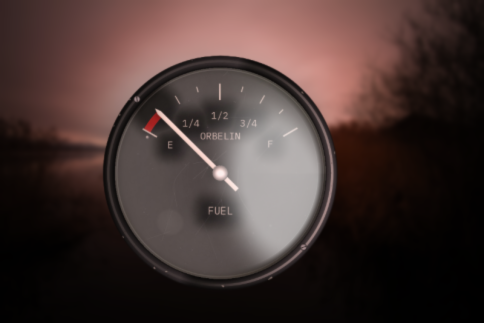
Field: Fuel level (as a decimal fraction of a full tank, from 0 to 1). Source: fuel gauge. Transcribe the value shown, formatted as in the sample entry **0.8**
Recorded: **0.125**
